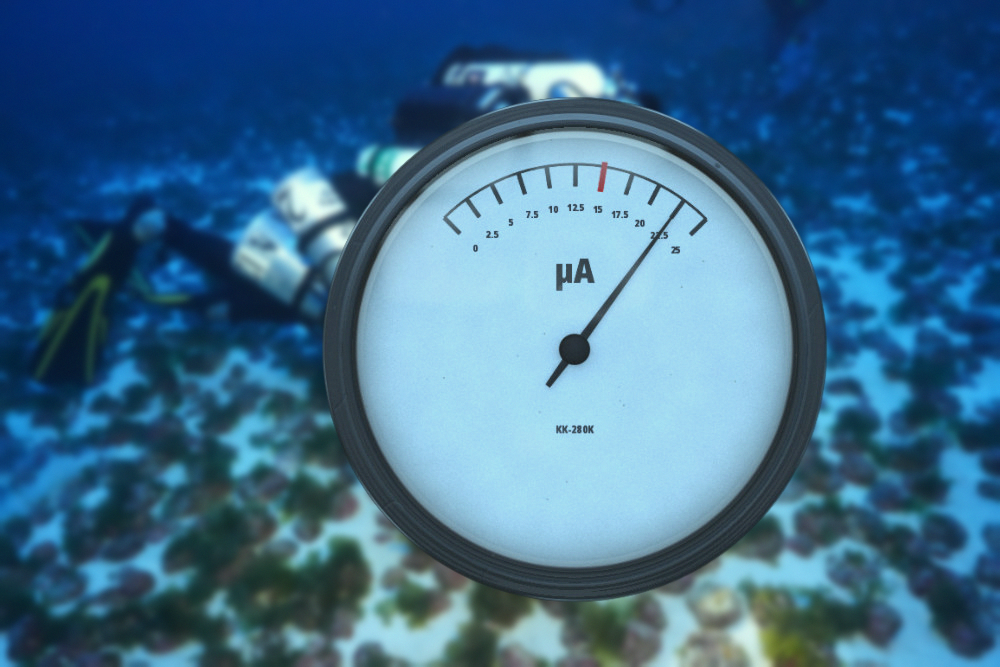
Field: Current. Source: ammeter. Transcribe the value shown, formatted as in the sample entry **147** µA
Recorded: **22.5** µA
